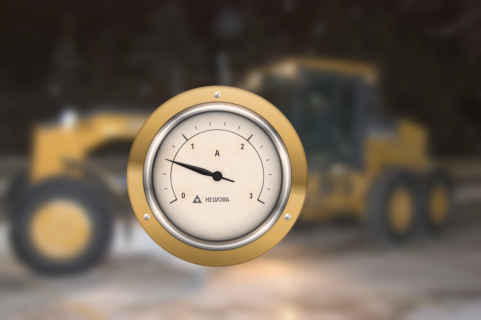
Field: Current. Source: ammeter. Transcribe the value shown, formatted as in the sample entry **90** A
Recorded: **0.6** A
